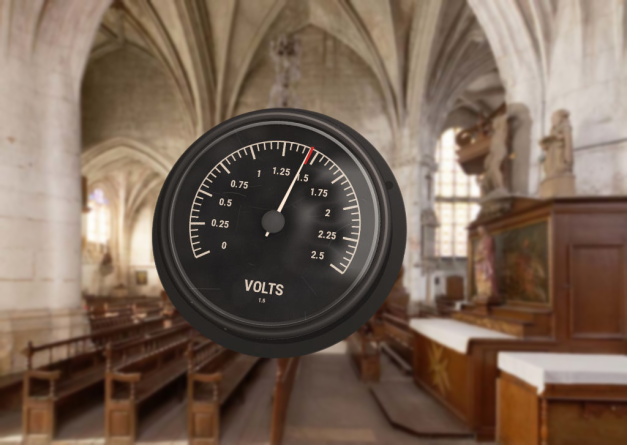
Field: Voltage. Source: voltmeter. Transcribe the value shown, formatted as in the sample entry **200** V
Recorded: **1.45** V
